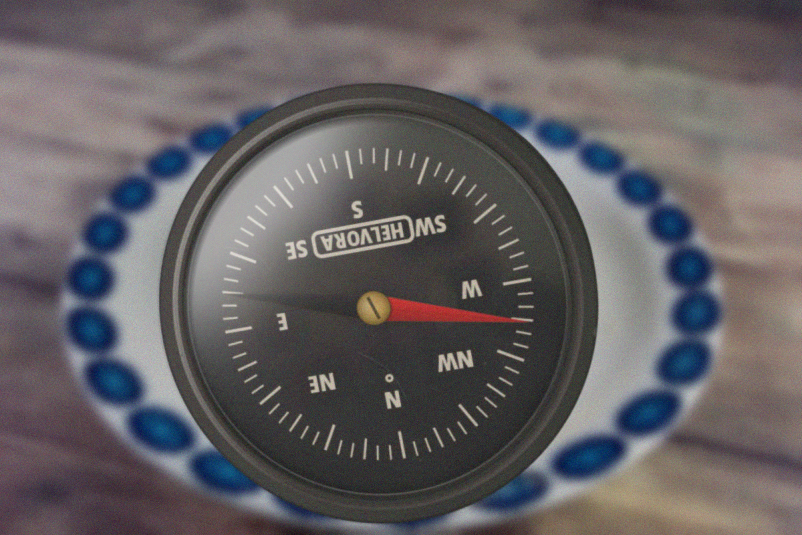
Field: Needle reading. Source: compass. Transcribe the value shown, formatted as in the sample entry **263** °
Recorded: **285** °
